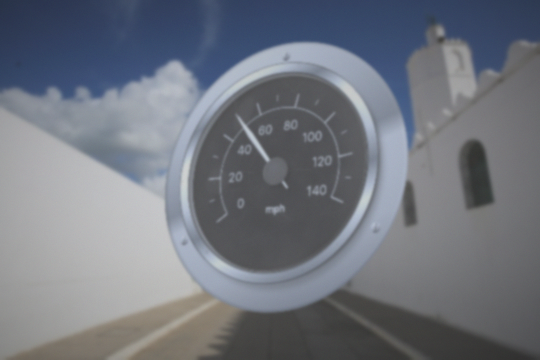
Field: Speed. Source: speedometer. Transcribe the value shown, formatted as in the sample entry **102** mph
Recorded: **50** mph
